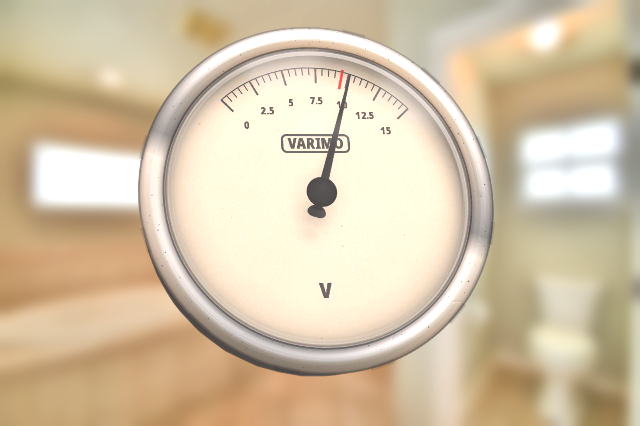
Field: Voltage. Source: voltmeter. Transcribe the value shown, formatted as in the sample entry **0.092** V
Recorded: **10** V
